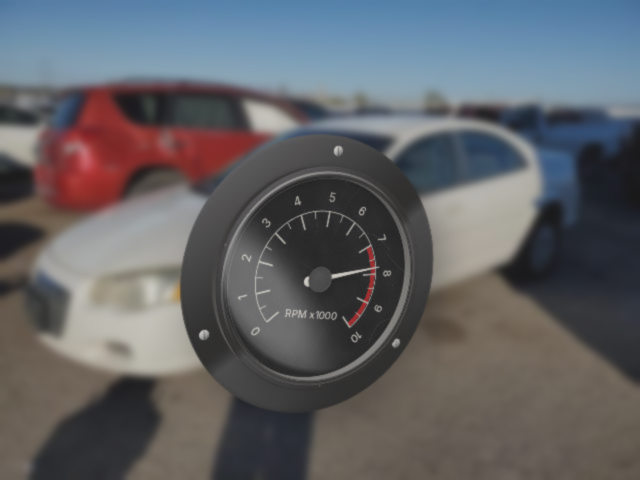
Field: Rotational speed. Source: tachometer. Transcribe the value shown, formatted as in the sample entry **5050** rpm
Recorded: **7750** rpm
